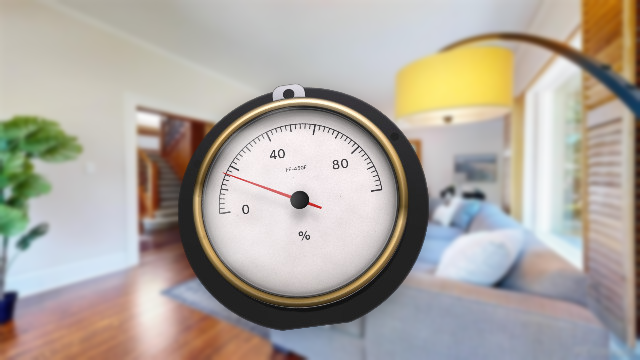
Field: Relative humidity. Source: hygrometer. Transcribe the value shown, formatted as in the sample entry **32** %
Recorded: **16** %
